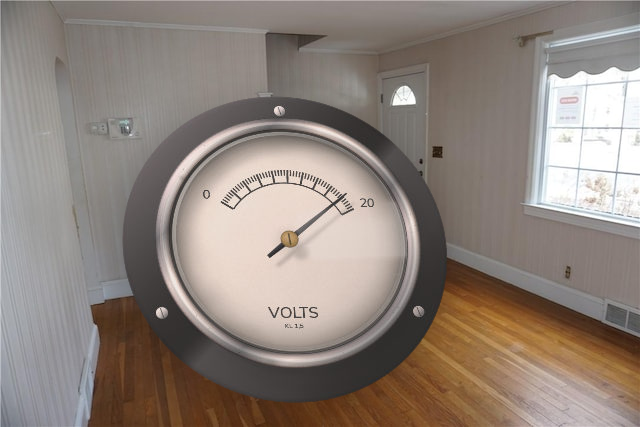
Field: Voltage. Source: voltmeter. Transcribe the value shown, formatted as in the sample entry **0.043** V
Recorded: **18** V
